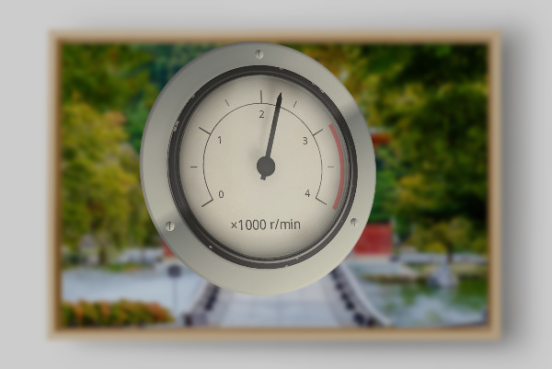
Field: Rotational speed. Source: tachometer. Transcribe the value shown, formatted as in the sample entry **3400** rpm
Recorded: **2250** rpm
